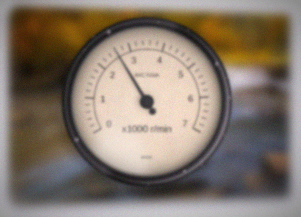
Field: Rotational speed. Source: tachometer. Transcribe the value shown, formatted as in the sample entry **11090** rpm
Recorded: **2600** rpm
